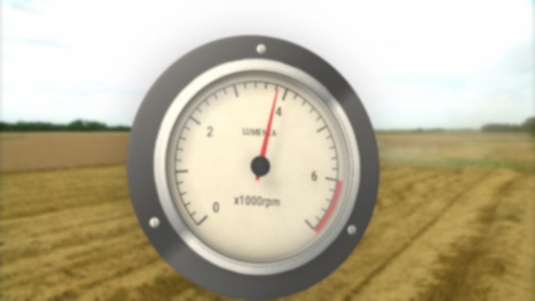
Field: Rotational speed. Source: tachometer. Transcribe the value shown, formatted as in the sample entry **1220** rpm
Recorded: **3800** rpm
